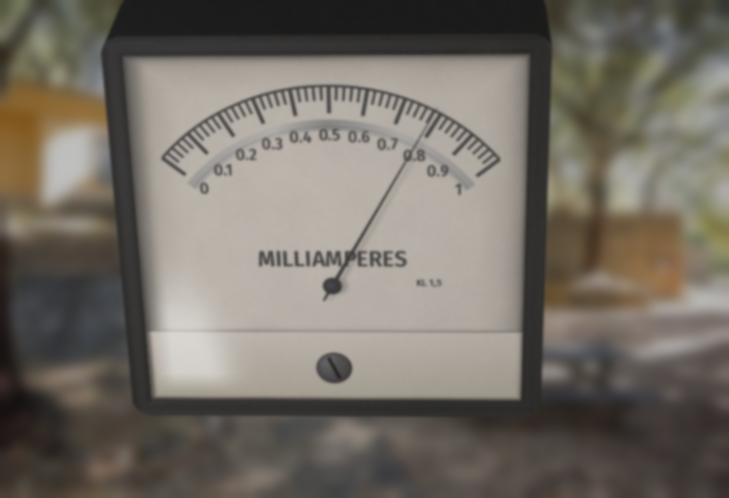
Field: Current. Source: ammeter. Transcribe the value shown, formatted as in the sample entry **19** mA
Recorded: **0.78** mA
